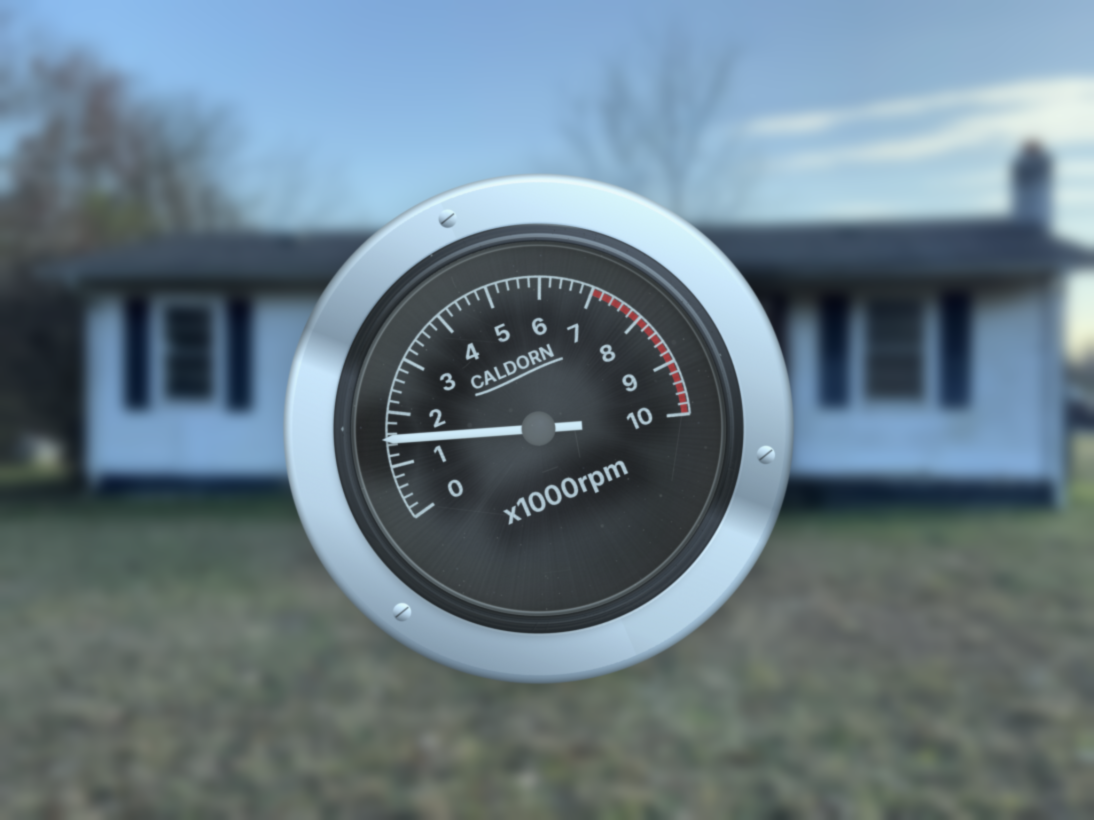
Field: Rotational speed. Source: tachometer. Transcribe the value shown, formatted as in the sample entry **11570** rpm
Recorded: **1500** rpm
